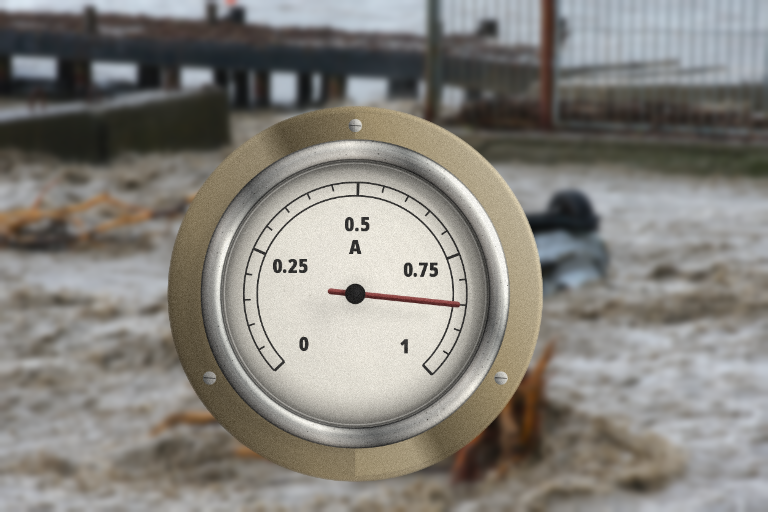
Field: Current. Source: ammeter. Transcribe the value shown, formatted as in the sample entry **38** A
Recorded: **0.85** A
